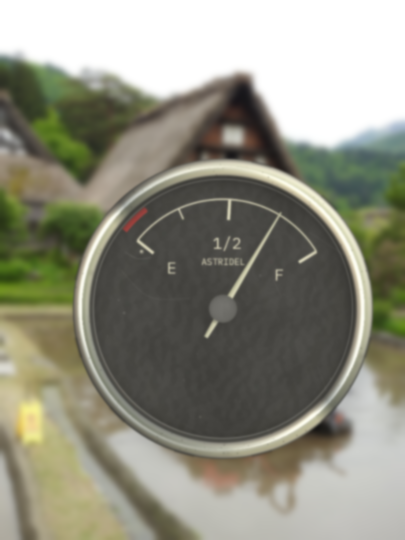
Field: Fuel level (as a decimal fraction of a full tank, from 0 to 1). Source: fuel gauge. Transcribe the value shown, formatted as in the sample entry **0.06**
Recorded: **0.75**
